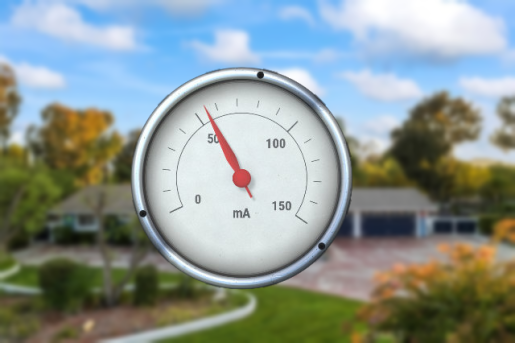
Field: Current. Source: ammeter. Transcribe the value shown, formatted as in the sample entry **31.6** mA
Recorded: **55** mA
